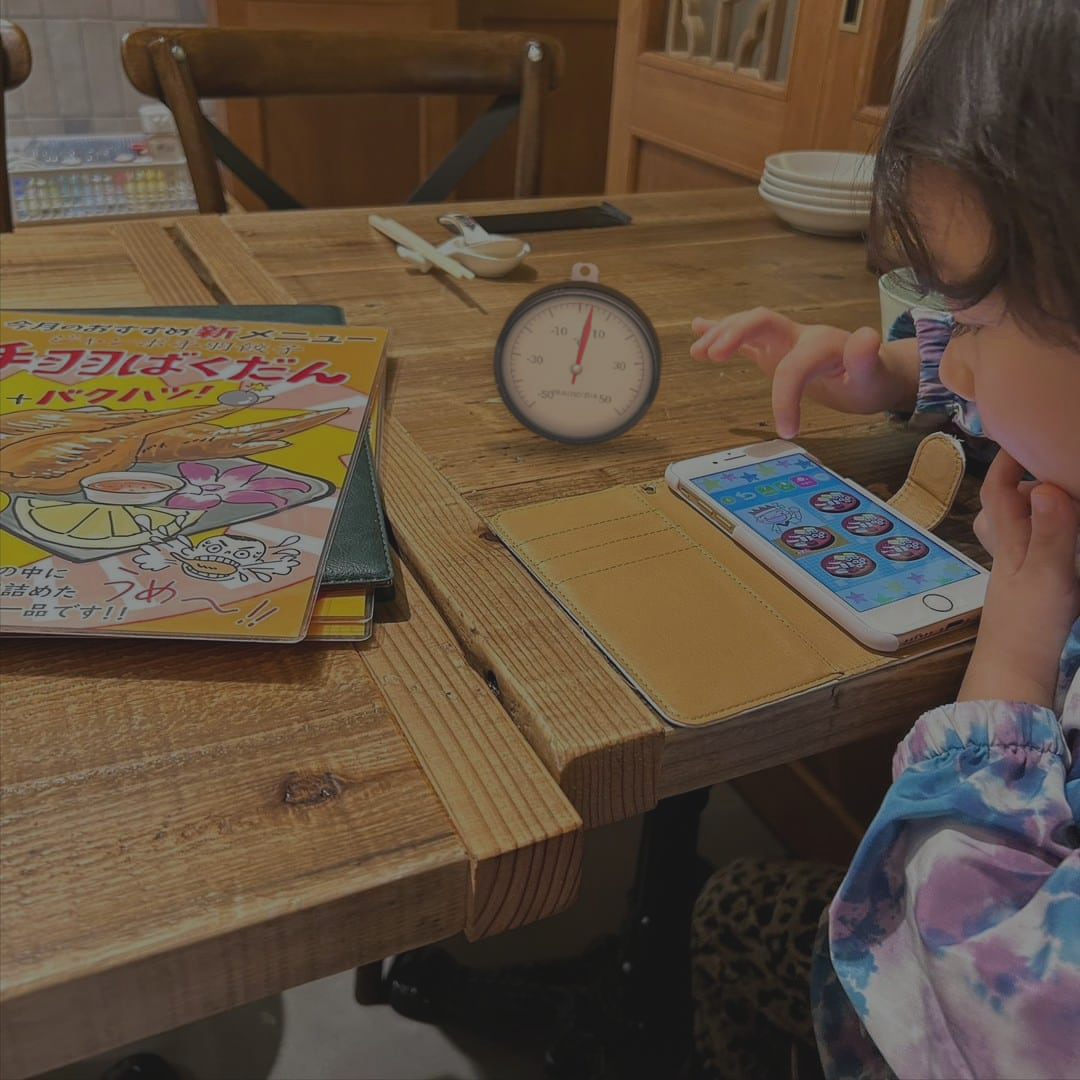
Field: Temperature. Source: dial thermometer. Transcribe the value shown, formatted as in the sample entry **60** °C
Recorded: **4** °C
